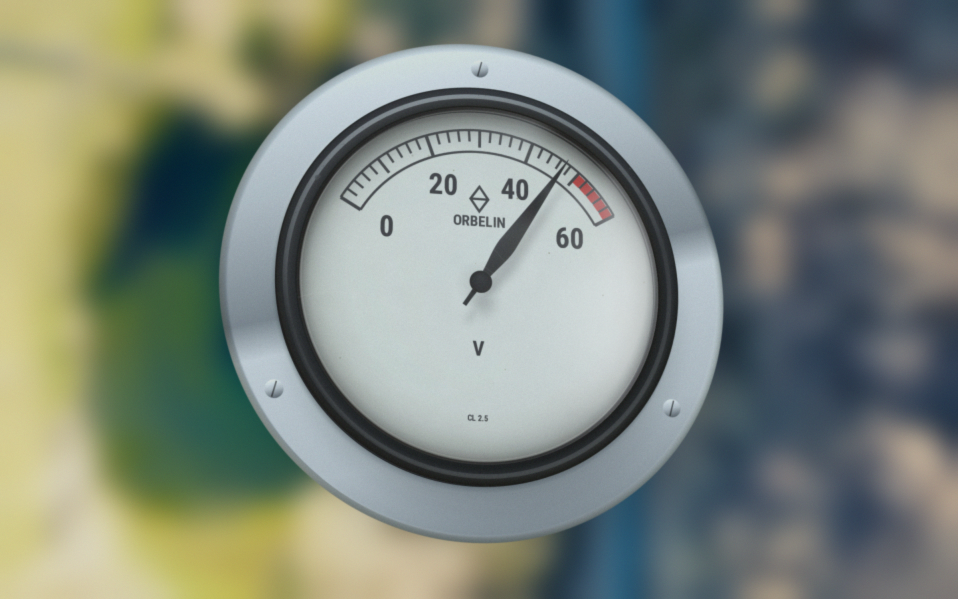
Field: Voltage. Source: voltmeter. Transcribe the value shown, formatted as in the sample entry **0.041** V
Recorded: **47** V
